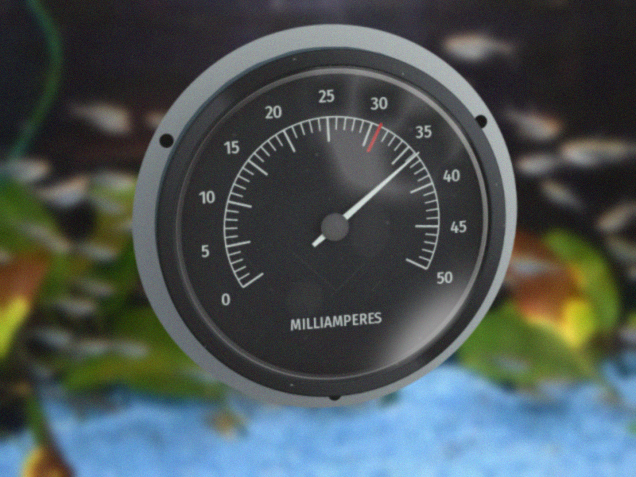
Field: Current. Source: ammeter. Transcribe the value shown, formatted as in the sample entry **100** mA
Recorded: **36** mA
